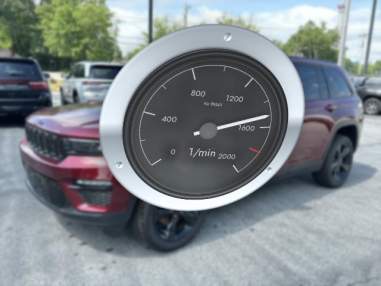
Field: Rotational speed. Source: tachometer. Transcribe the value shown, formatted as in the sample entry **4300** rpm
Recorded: **1500** rpm
